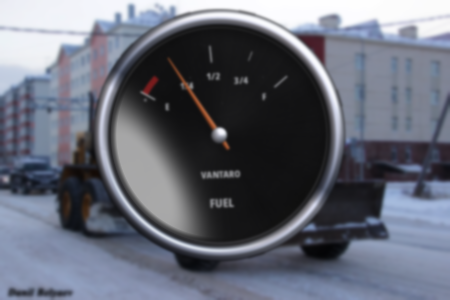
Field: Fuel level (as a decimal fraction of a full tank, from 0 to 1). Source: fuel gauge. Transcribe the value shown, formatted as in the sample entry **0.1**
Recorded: **0.25**
